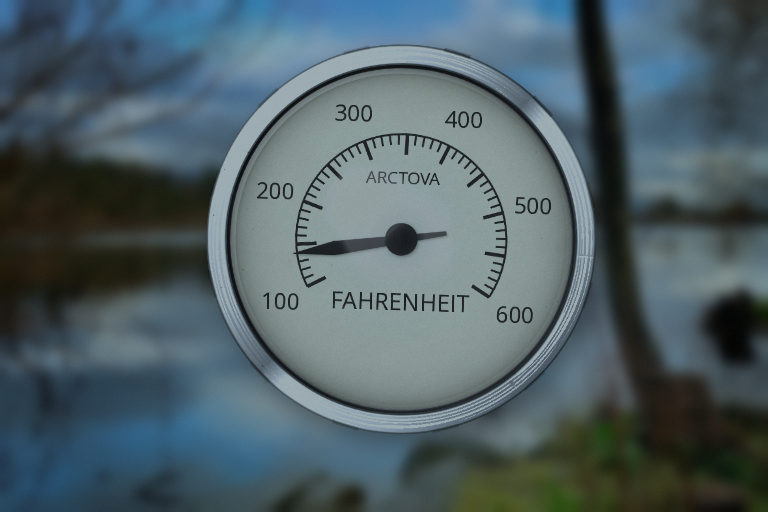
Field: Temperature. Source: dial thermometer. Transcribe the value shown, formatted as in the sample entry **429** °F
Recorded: **140** °F
